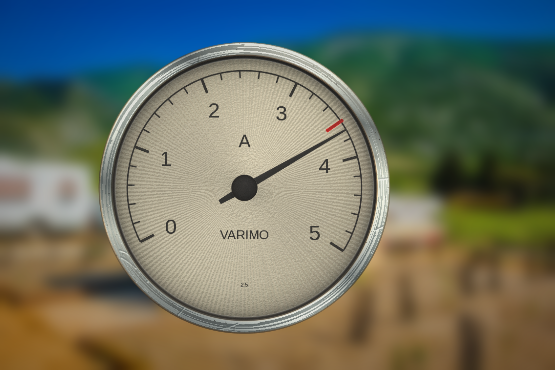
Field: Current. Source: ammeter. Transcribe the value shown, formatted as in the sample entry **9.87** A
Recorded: **3.7** A
